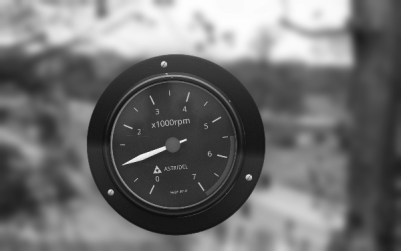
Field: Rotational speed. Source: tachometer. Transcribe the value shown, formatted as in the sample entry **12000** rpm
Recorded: **1000** rpm
